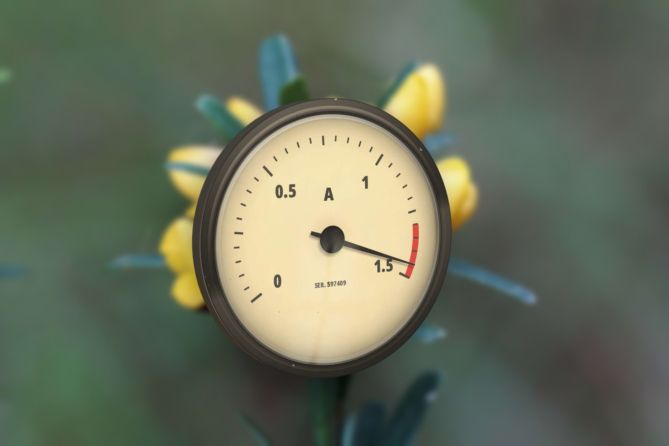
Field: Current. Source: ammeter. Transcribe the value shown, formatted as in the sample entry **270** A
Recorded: **1.45** A
